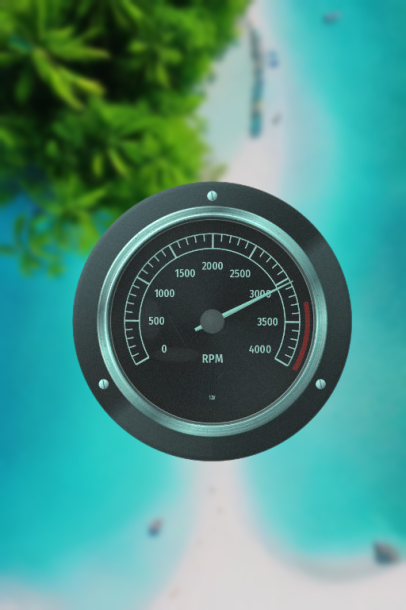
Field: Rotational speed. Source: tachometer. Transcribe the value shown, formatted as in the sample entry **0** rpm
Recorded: **3050** rpm
